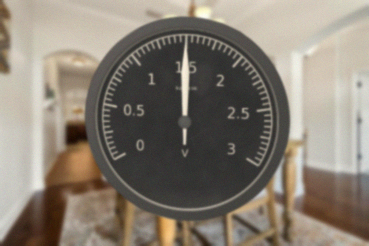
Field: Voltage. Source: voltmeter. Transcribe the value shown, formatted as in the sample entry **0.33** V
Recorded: **1.5** V
